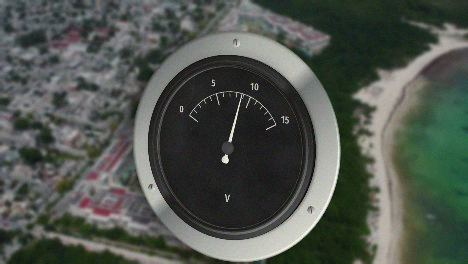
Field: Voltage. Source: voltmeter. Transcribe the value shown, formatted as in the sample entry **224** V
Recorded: **9** V
